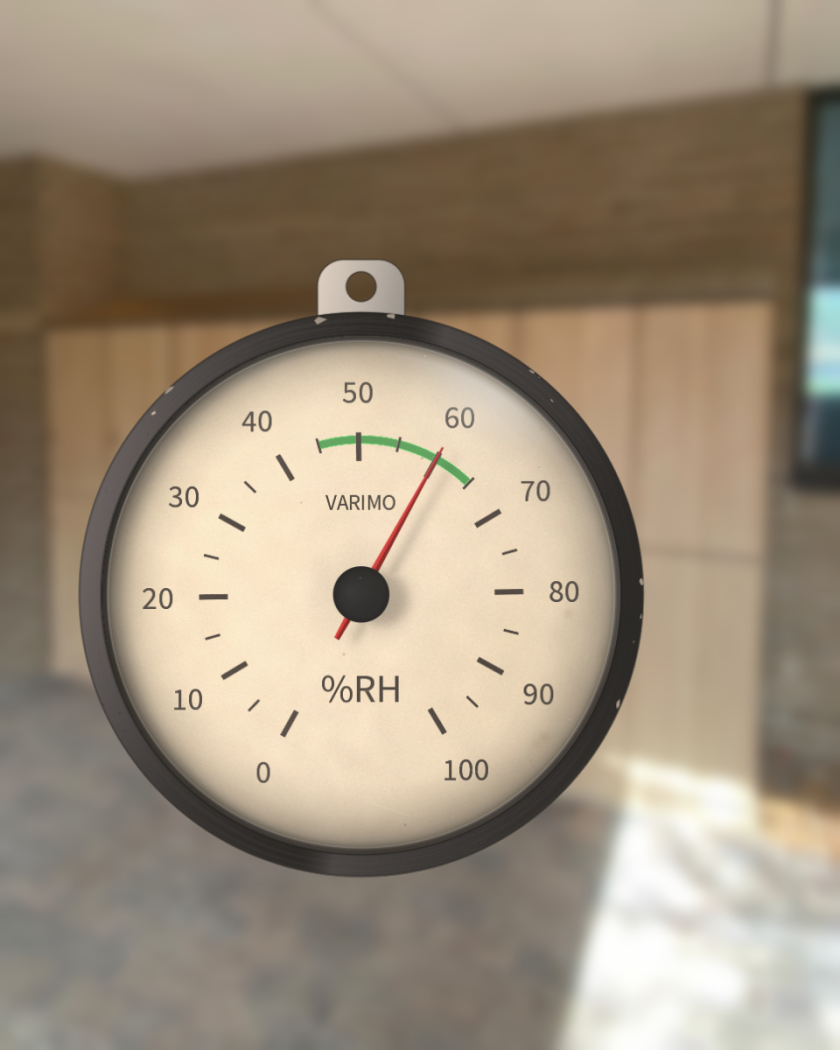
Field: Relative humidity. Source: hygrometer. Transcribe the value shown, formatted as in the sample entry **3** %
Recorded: **60** %
